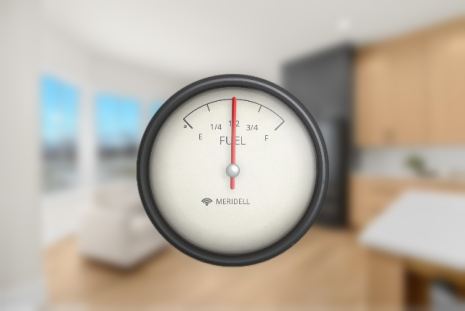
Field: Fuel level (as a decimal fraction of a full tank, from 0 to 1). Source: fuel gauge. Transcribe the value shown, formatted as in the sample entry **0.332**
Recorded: **0.5**
